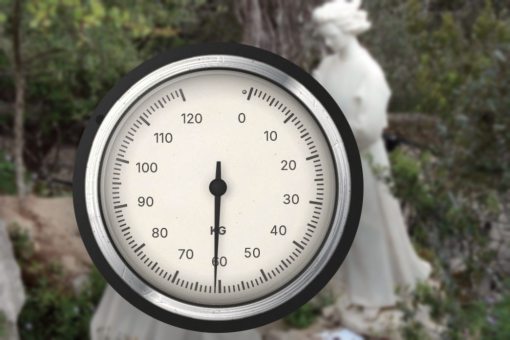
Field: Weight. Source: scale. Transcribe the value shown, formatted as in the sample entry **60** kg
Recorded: **61** kg
